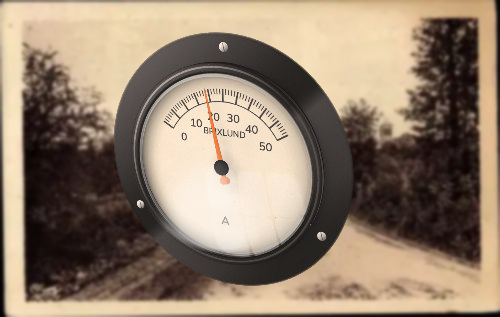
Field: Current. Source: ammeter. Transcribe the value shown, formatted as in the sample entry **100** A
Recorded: **20** A
